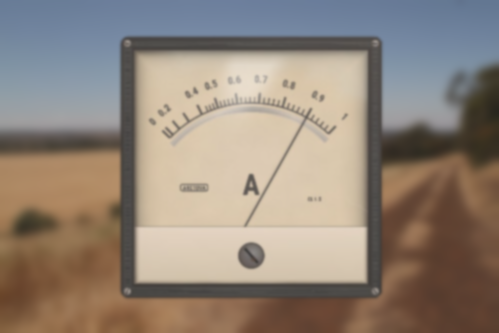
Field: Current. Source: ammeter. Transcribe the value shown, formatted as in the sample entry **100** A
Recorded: **0.9** A
